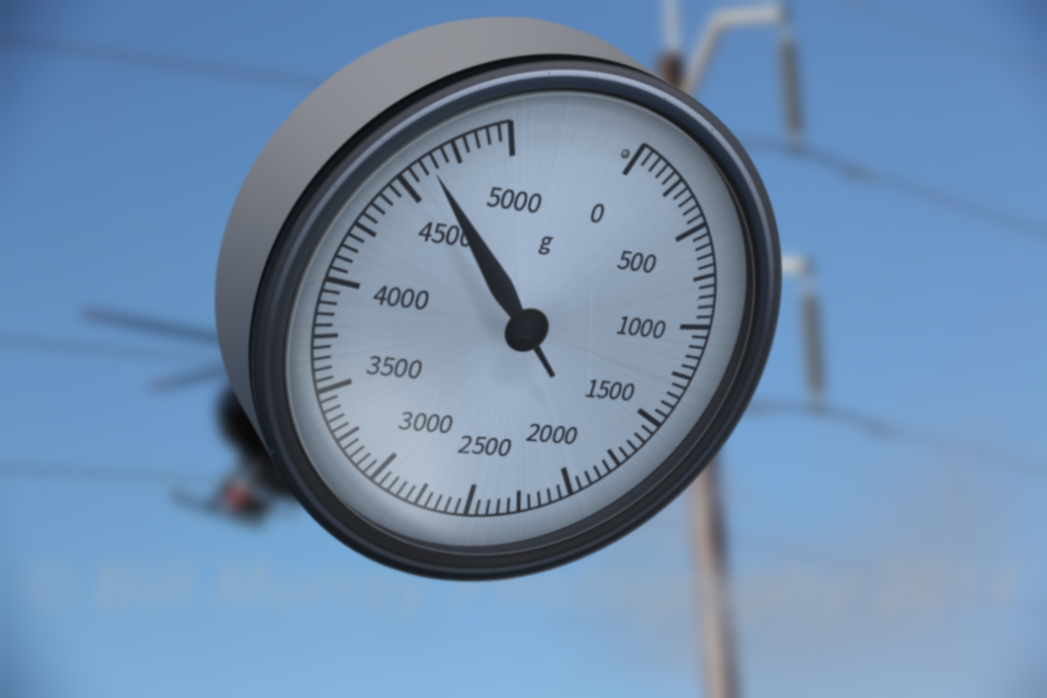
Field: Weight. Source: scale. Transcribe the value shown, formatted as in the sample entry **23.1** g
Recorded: **4625** g
